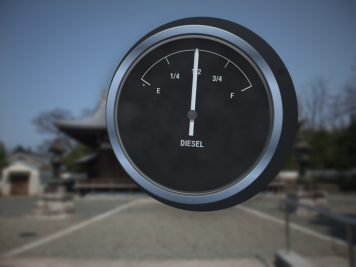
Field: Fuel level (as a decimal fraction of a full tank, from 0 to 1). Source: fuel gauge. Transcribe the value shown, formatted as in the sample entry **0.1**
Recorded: **0.5**
